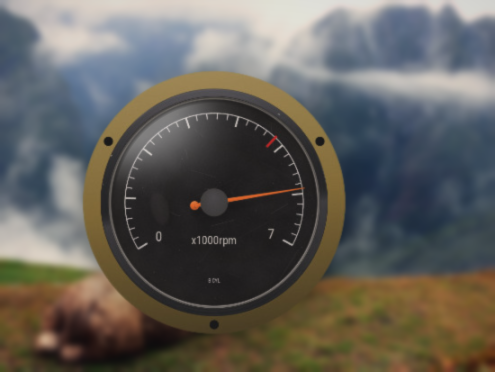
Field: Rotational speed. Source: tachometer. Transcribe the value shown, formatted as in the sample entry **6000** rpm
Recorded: **5900** rpm
